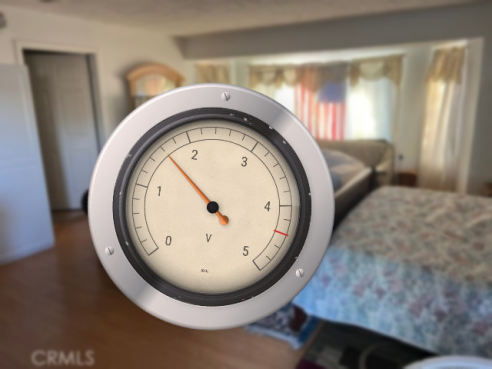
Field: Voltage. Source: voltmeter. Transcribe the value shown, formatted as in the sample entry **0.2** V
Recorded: **1.6** V
